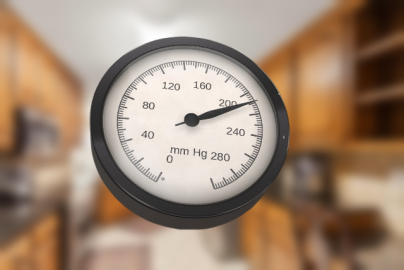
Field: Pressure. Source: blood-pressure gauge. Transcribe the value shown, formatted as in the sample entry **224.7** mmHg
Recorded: **210** mmHg
